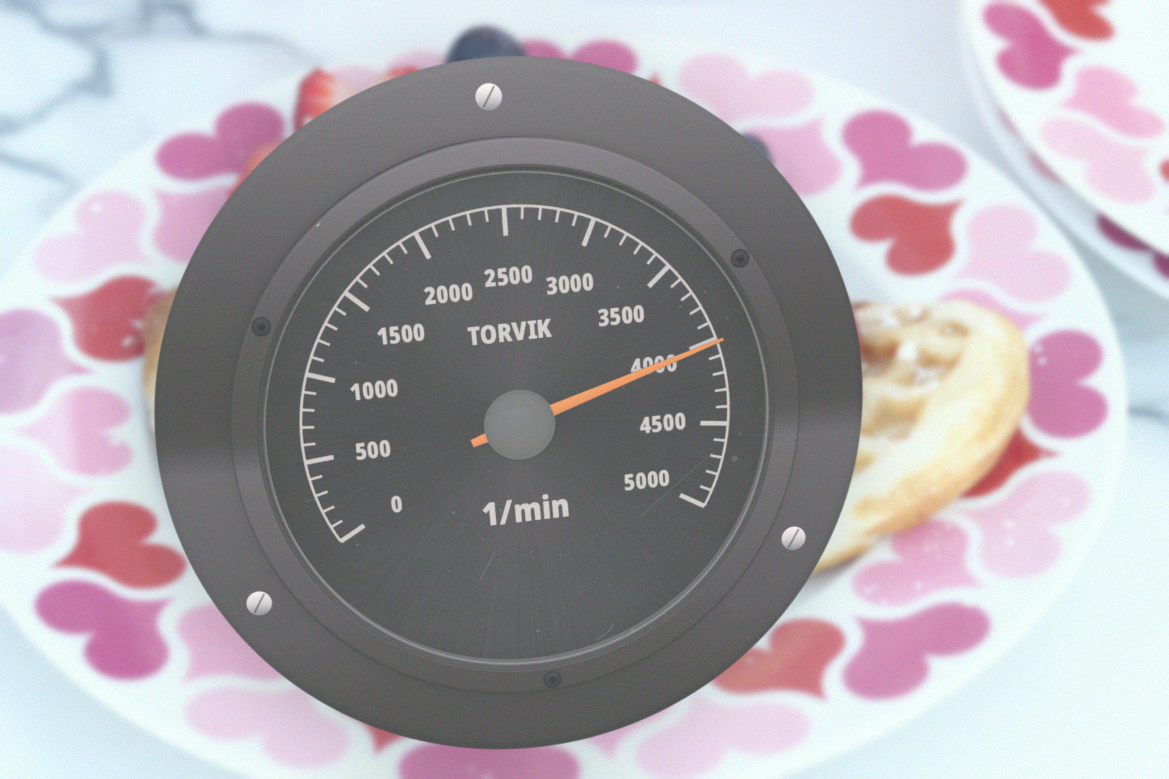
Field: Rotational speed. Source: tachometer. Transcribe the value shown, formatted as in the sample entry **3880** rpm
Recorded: **4000** rpm
